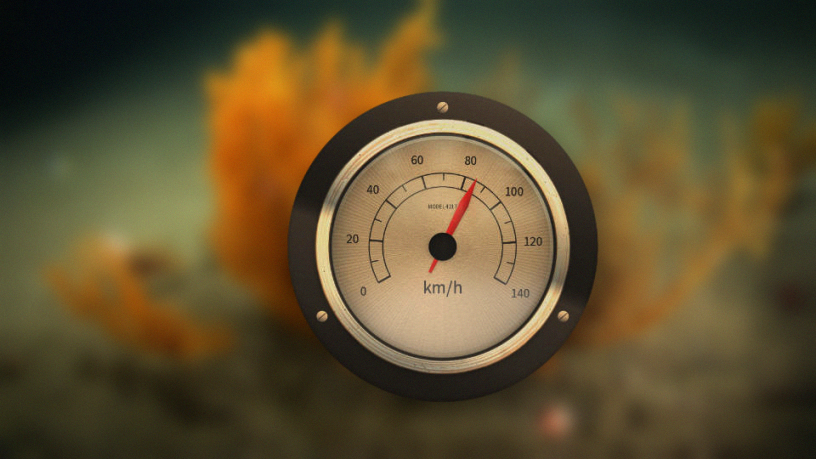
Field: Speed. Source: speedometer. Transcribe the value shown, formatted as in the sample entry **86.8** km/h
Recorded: **85** km/h
